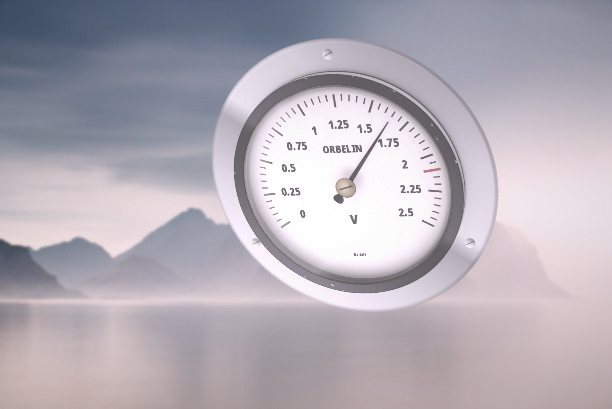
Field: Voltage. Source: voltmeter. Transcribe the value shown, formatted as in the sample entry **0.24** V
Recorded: **1.65** V
